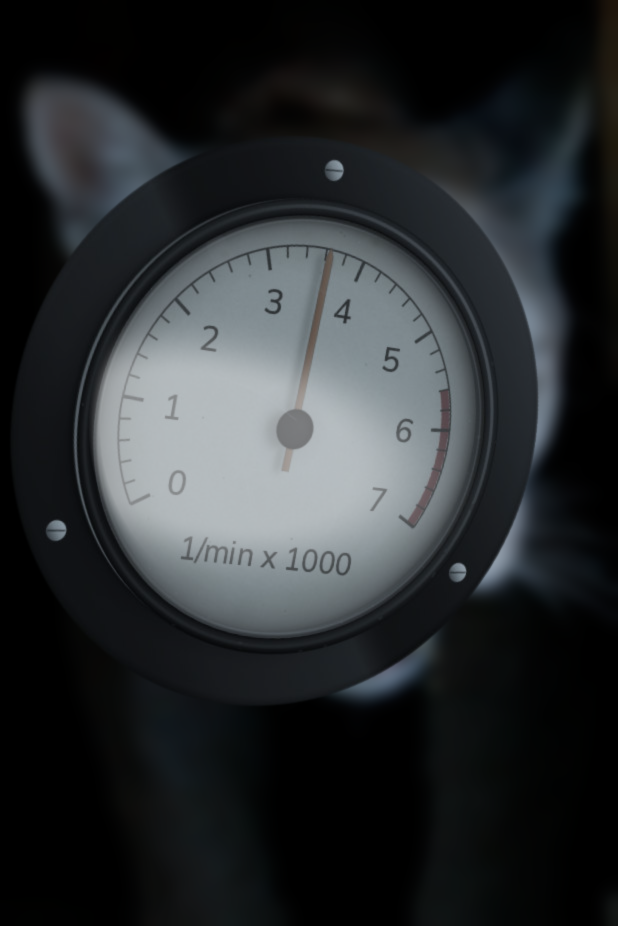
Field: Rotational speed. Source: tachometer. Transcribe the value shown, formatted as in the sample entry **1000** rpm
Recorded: **3600** rpm
